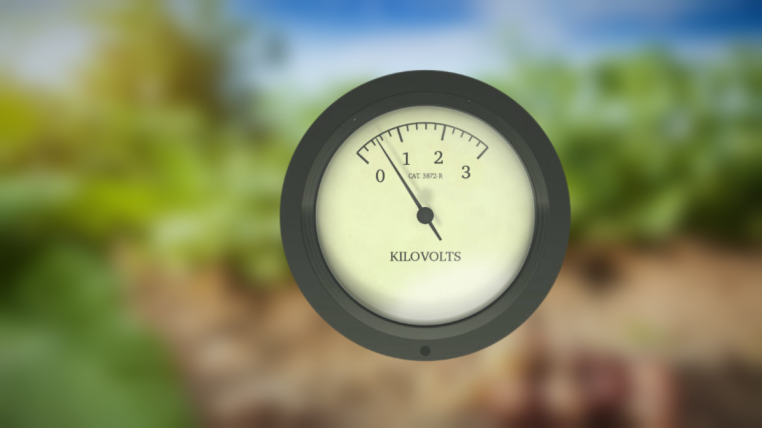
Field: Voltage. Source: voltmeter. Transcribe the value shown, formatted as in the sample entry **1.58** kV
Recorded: **0.5** kV
